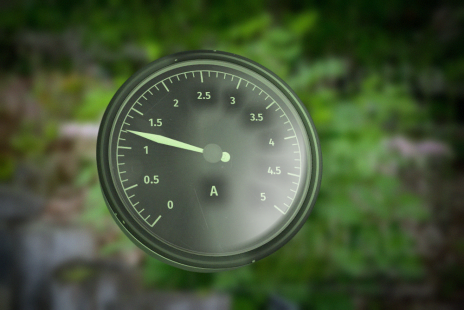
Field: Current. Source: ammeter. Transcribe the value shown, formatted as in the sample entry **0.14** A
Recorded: **1.2** A
